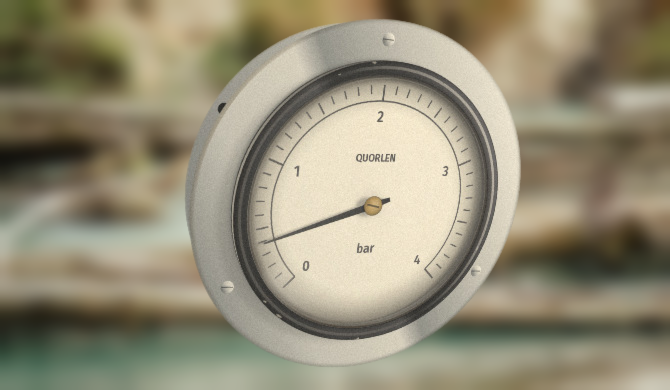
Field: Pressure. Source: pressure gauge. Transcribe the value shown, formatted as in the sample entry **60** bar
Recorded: **0.4** bar
